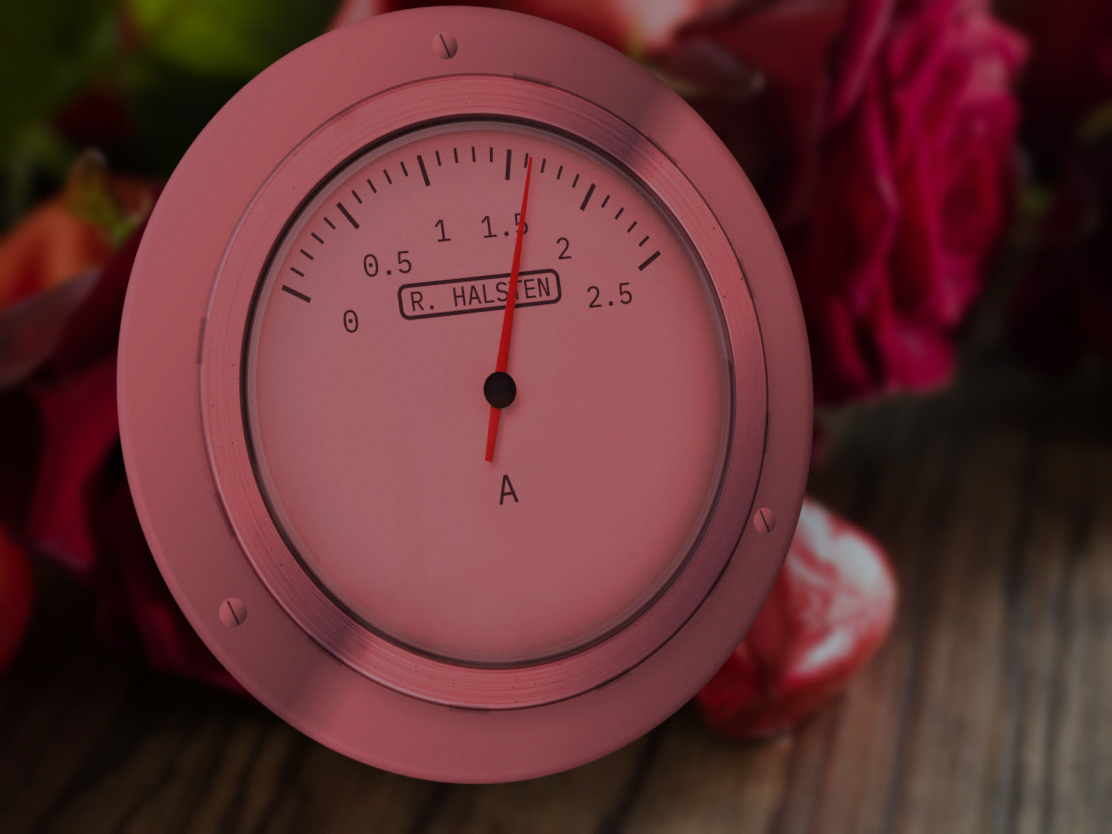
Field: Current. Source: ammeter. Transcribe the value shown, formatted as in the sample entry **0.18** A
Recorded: **1.6** A
